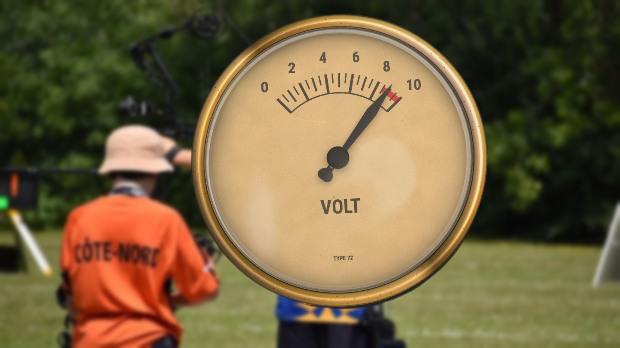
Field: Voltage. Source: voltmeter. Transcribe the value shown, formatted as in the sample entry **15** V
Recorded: **9** V
